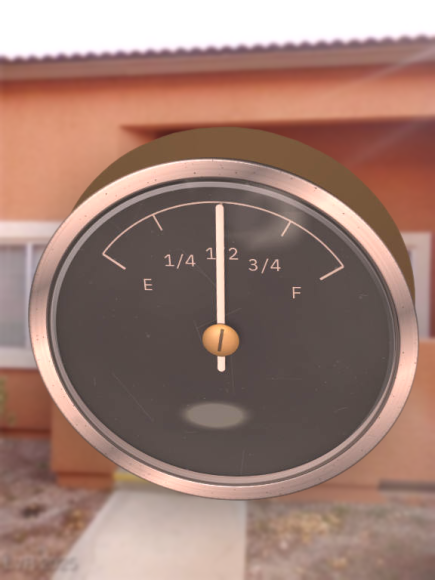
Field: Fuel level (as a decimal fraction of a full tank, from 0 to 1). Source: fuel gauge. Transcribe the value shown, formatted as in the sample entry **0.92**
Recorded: **0.5**
